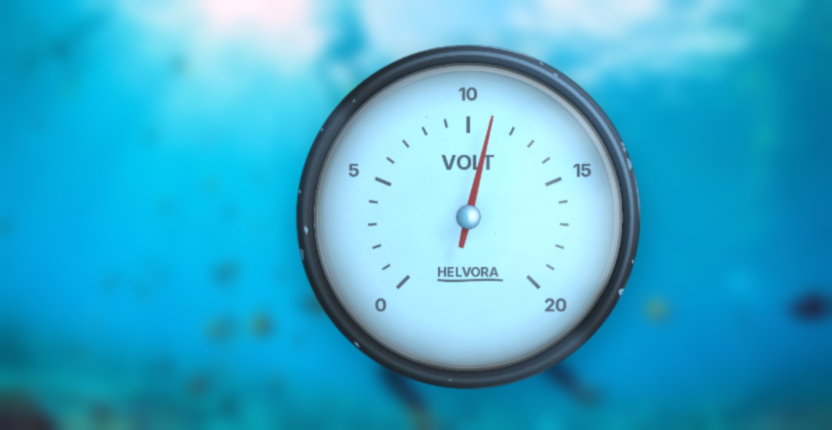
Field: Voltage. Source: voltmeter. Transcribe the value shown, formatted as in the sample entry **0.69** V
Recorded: **11** V
